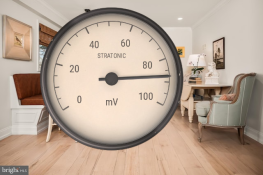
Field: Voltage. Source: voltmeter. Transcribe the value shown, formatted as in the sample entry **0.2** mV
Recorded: **87.5** mV
